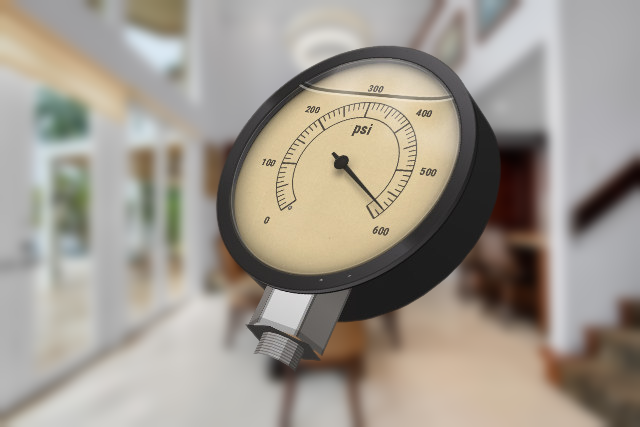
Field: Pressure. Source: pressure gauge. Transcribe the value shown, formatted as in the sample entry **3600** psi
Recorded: **580** psi
